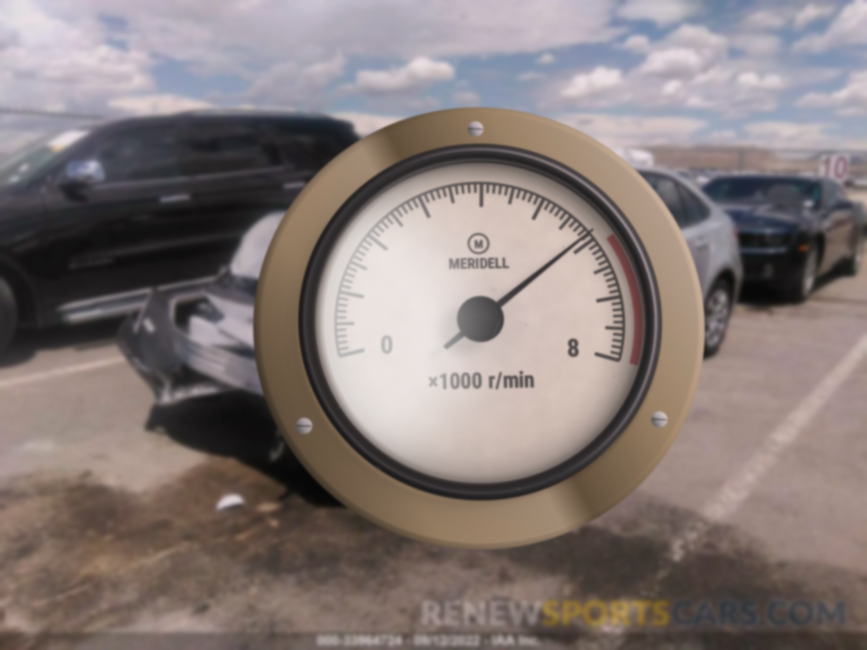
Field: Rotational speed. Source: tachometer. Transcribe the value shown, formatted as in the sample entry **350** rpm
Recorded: **5900** rpm
